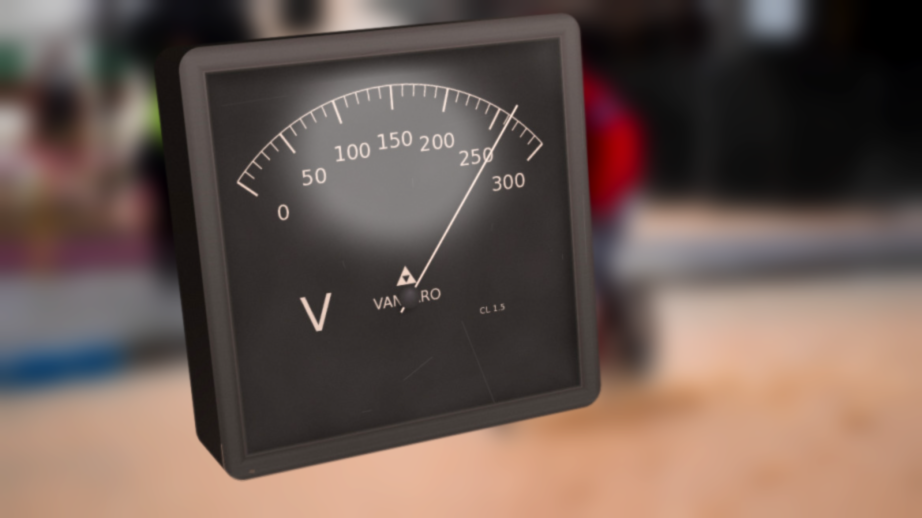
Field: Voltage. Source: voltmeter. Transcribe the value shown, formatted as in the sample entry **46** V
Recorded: **260** V
